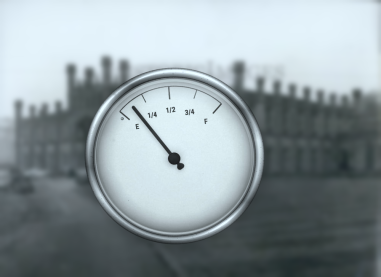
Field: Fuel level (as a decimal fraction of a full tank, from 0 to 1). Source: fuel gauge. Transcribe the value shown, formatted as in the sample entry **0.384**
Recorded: **0.125**
